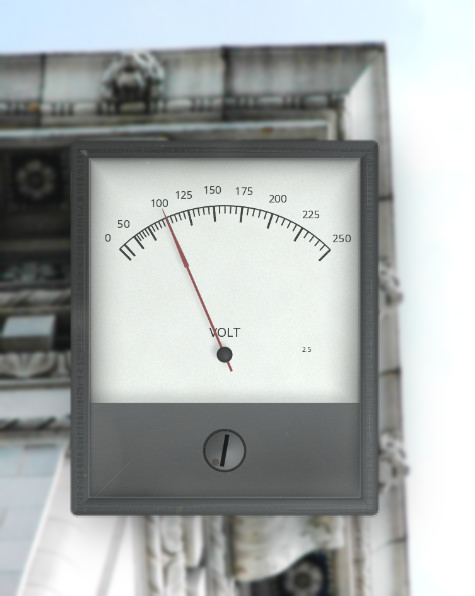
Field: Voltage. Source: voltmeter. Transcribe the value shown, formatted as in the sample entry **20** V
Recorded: **100** V
